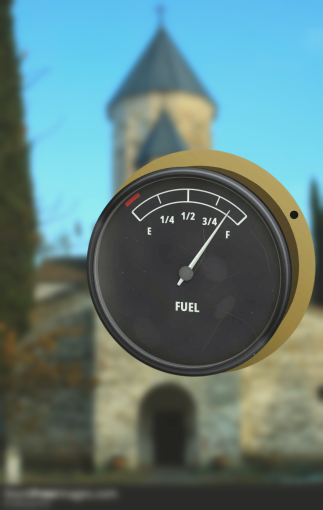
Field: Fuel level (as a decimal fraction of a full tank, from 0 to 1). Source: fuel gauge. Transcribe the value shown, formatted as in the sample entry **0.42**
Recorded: **0.875**
